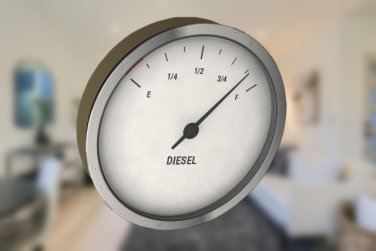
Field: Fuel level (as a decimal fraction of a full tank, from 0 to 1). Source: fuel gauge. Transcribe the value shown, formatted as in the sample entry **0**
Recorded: **0.875**
